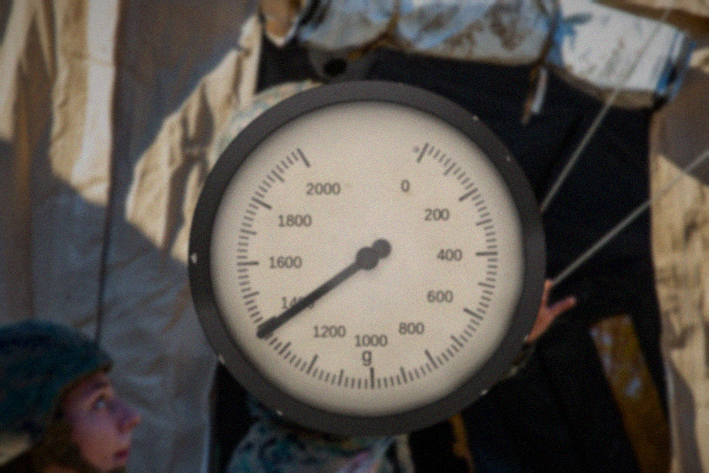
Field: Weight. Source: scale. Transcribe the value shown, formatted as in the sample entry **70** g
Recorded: **1380** g
